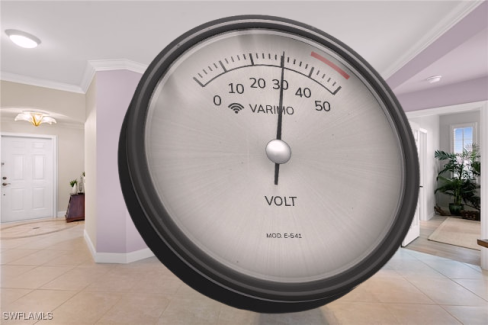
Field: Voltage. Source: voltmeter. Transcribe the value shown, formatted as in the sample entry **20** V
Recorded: **30** V
